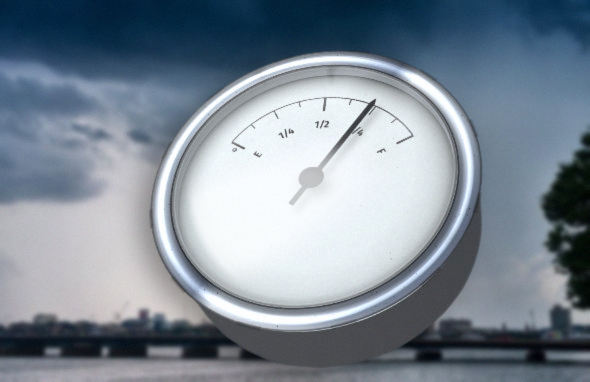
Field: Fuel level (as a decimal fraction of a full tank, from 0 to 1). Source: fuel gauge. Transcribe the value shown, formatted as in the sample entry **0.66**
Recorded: **0.75**
